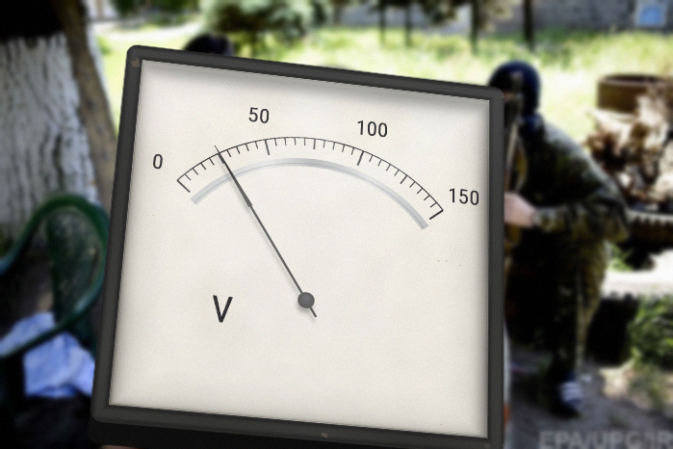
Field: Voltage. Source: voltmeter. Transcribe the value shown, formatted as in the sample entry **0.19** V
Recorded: **25** V
